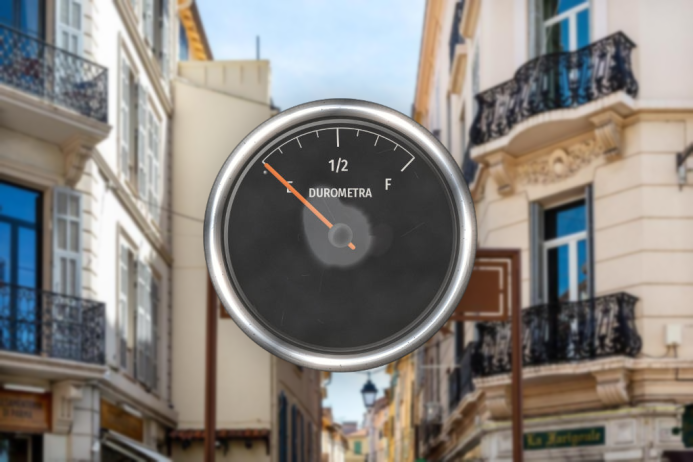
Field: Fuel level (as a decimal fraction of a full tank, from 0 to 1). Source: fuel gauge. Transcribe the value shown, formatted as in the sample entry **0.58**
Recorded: **0**
